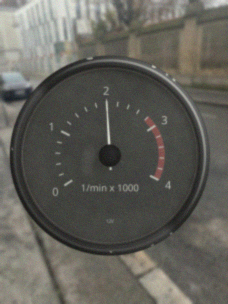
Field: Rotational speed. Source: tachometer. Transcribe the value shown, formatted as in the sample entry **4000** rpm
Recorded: **2000** rpm
